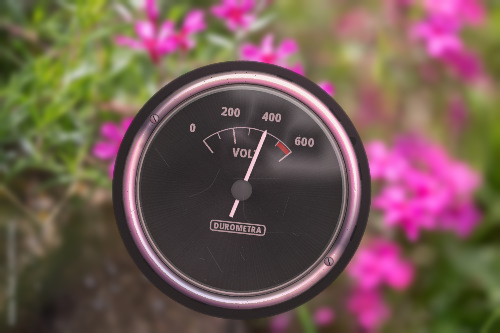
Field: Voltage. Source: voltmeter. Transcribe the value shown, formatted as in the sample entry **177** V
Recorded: **400** V
